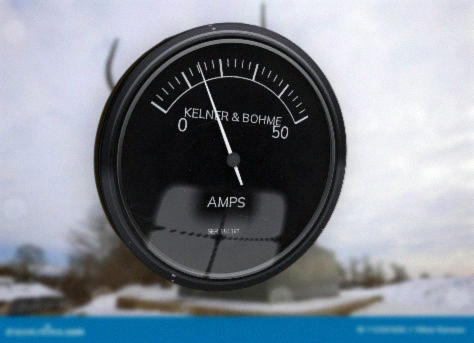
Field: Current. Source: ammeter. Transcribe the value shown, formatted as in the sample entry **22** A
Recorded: **14** A
